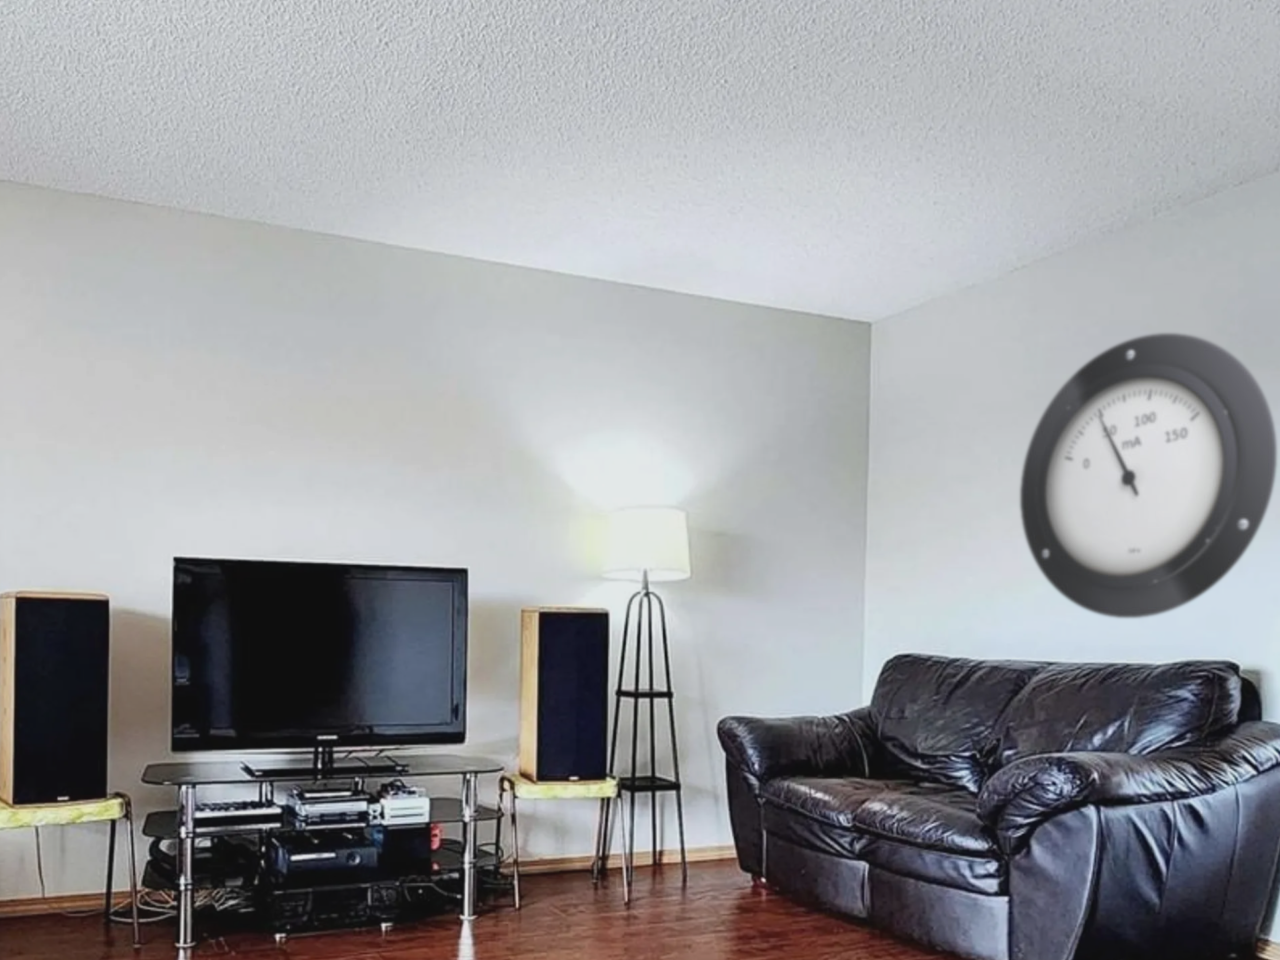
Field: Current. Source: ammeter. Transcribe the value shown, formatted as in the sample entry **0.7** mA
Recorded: **50** mA
